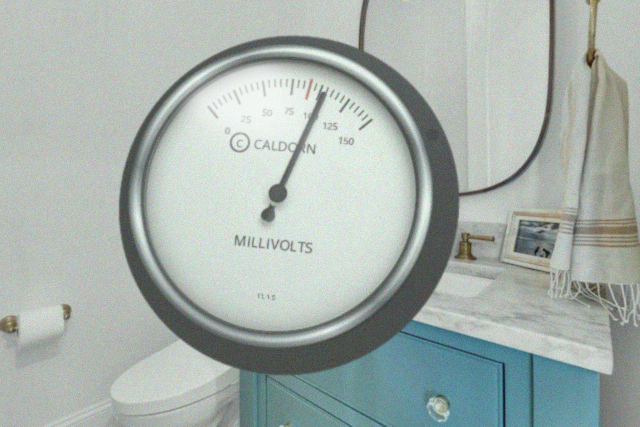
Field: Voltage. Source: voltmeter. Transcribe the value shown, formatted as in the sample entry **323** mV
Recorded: **105** mV
